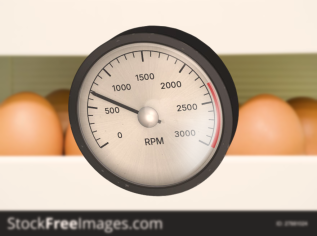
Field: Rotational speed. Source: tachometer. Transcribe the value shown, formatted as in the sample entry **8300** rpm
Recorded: **700** rpm
